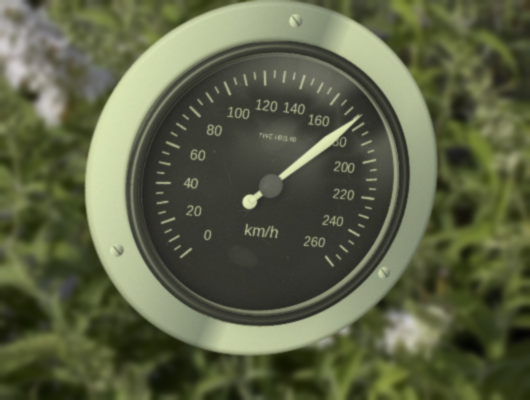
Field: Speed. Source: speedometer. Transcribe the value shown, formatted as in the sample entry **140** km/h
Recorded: **175** km/h
